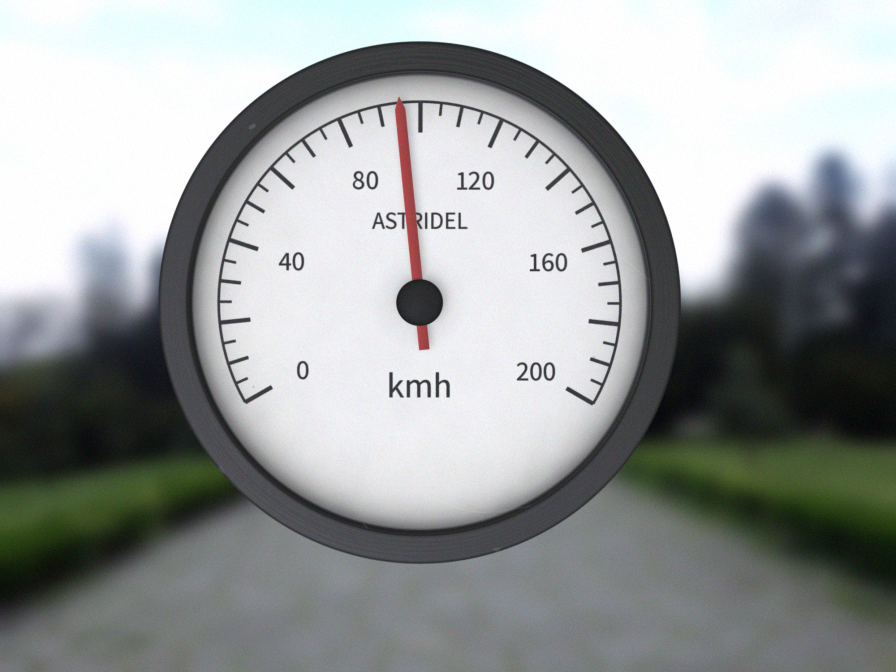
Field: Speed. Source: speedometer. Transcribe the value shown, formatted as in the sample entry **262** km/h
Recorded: **95** km/h
